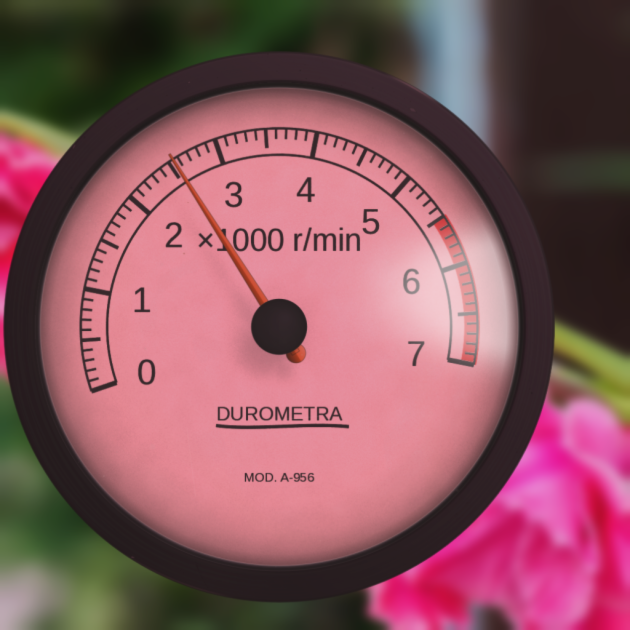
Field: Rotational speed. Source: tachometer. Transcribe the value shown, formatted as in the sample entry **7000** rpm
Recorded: **2550** rpm
